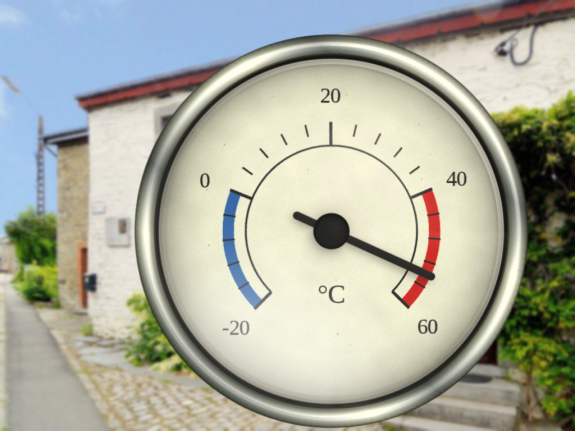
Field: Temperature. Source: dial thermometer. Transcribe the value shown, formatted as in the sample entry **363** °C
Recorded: **54** °C
